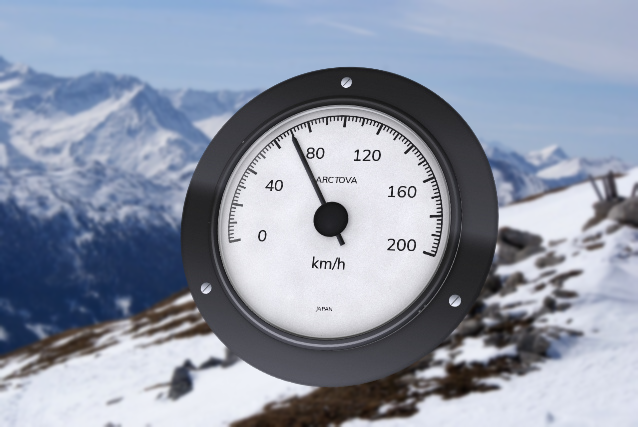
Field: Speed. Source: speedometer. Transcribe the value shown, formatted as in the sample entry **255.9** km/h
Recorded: **70** km/h
